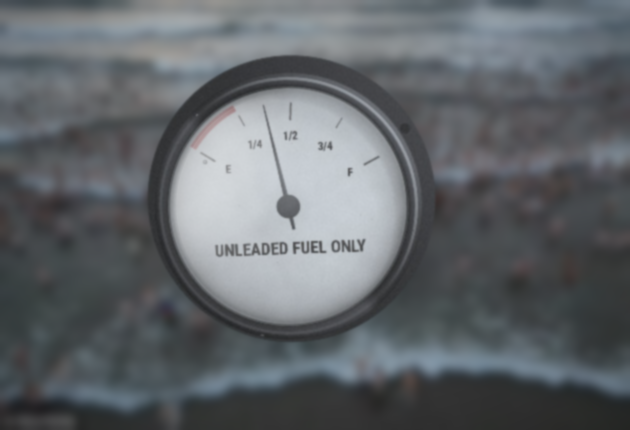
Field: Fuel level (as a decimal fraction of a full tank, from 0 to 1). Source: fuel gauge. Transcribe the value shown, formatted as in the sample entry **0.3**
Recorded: **0.375**
